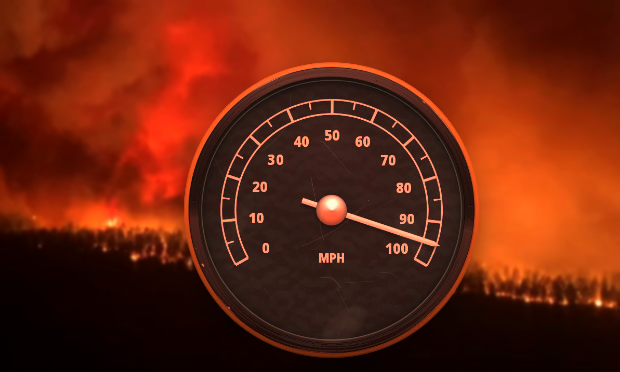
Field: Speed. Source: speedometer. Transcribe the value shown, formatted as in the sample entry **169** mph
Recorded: **95** mph
